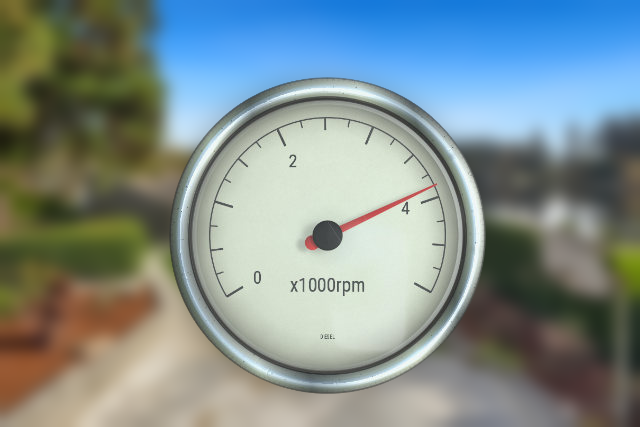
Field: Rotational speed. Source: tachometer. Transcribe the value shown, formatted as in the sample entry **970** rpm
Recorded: **3875** rpm
